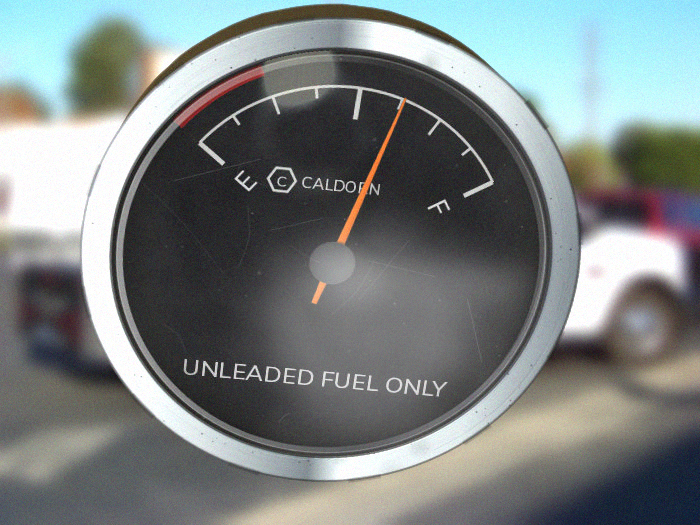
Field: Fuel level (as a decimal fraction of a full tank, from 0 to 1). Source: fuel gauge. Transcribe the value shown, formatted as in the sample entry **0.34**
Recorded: **0.625**
